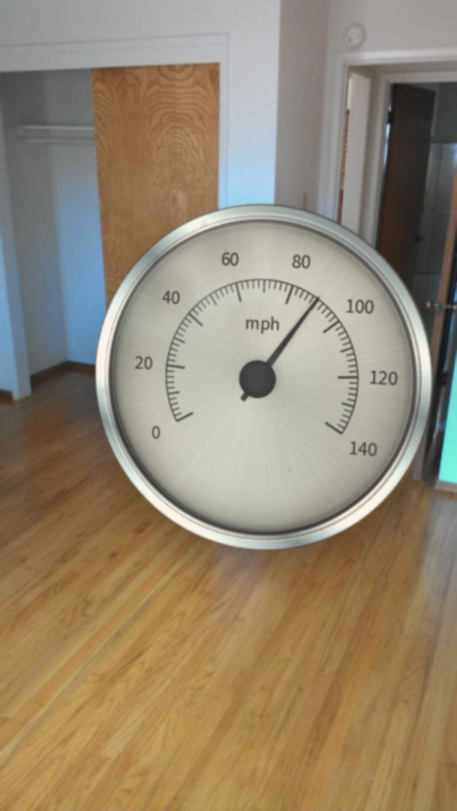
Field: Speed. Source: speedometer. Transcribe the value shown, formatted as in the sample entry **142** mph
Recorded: **90** mph
